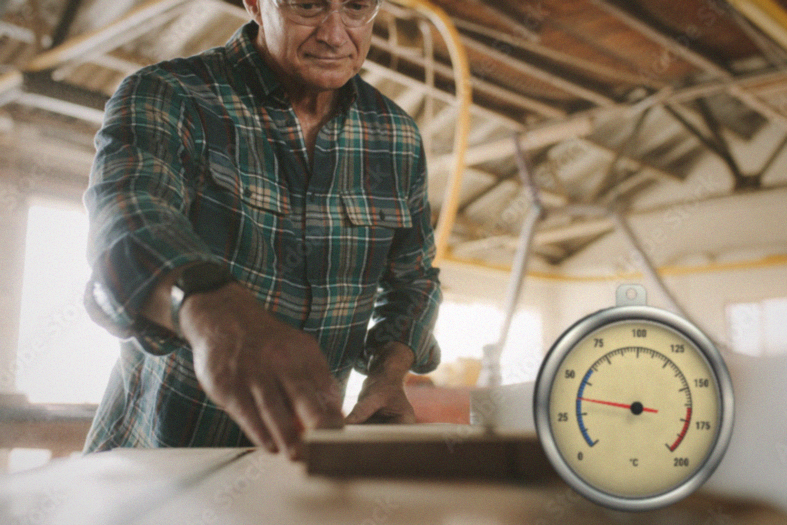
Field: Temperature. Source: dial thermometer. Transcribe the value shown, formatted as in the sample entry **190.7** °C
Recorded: **37.5** °C
